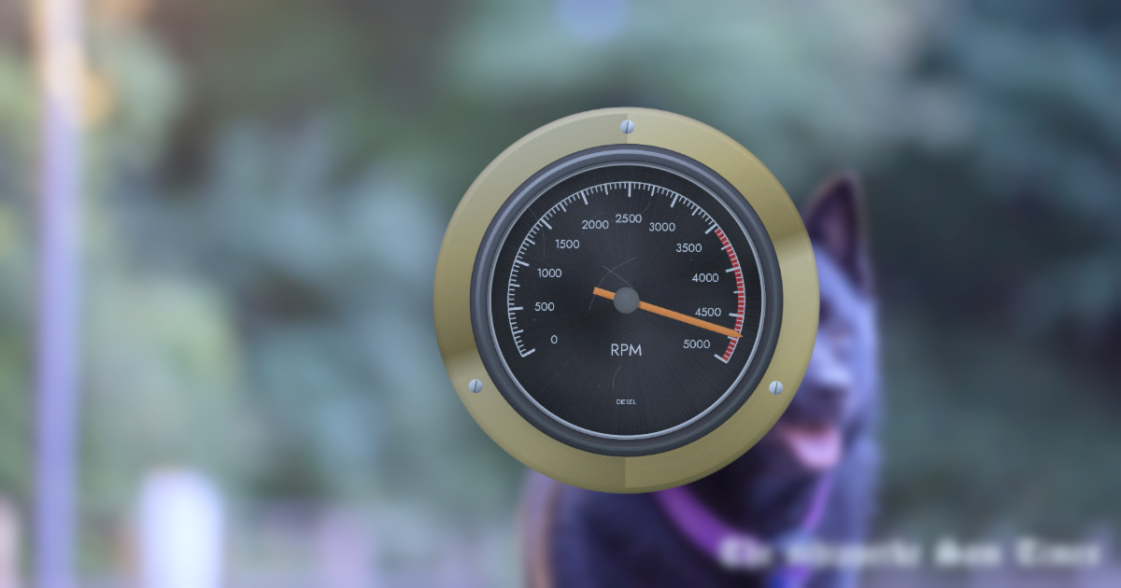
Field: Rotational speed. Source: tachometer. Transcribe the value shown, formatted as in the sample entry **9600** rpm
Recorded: **4700** rpm
